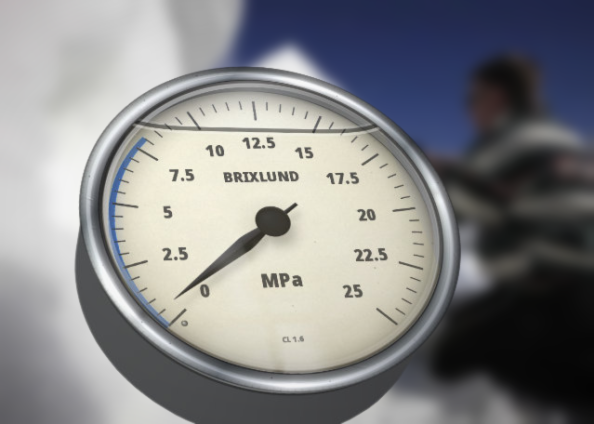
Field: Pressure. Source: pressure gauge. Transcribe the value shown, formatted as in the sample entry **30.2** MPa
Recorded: **0.5** MPa
